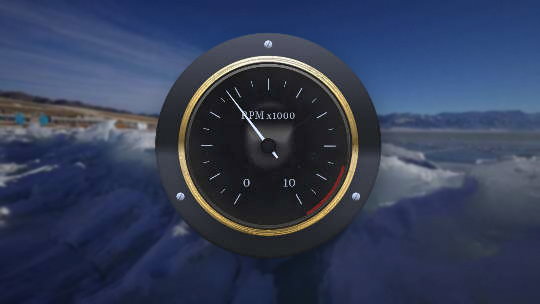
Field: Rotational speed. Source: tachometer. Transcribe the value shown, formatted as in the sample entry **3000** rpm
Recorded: **3750** rpm
